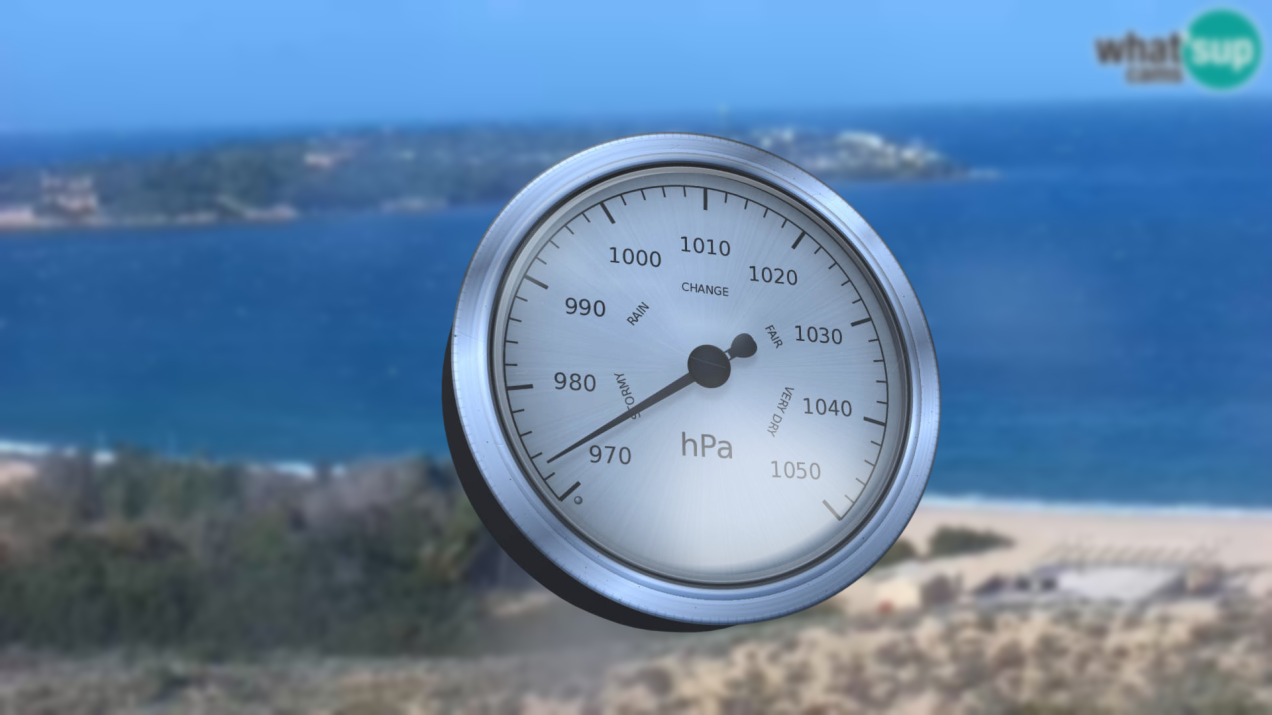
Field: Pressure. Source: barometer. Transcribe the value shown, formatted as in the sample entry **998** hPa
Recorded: **973** hPa
